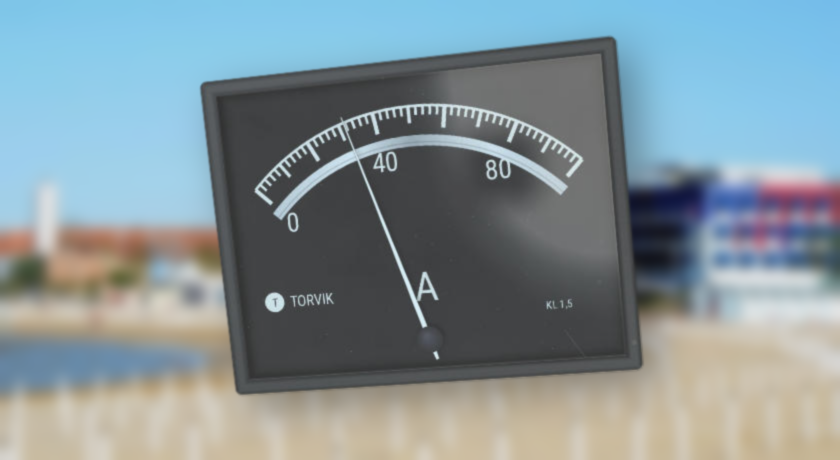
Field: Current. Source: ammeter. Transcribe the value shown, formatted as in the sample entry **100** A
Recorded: **32** A
